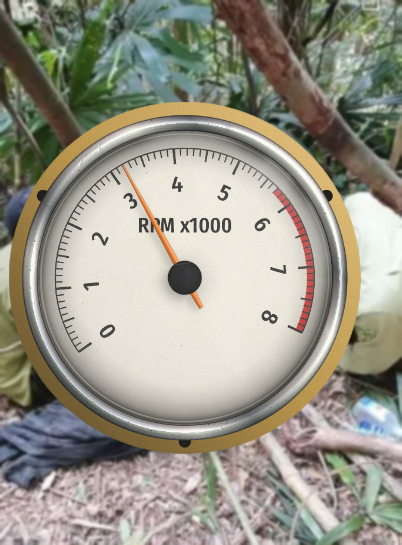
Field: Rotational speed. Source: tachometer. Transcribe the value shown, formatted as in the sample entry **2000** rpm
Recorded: **3200** rpm
